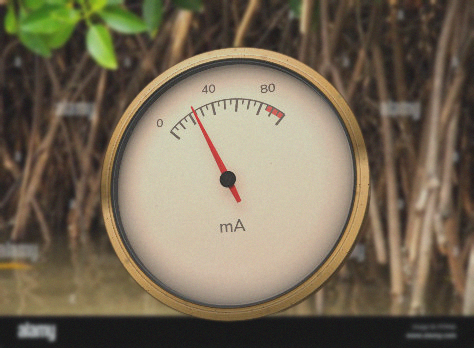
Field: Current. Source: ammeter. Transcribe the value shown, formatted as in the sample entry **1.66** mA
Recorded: **25** mA
